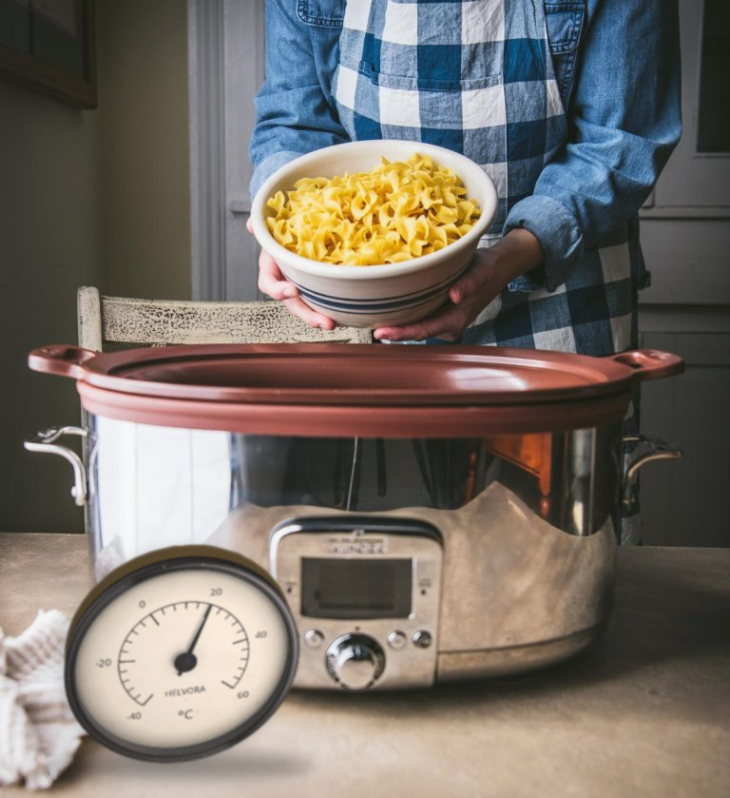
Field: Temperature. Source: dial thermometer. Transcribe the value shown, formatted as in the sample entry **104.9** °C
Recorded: **20** °C
